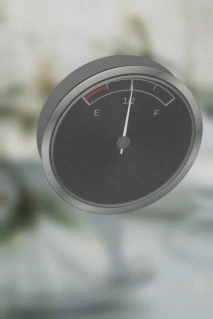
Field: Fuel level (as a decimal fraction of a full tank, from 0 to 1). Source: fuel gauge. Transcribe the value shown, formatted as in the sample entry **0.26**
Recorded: **0.5**
